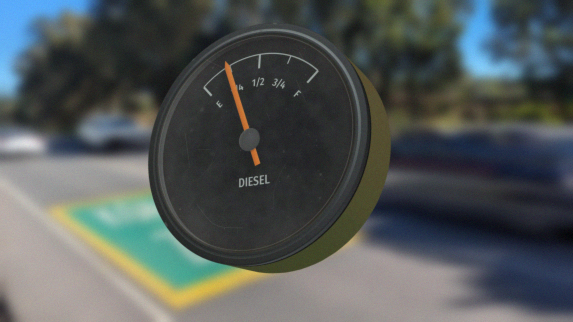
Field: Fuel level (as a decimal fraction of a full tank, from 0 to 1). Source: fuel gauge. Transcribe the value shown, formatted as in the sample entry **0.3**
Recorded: **0.25**
